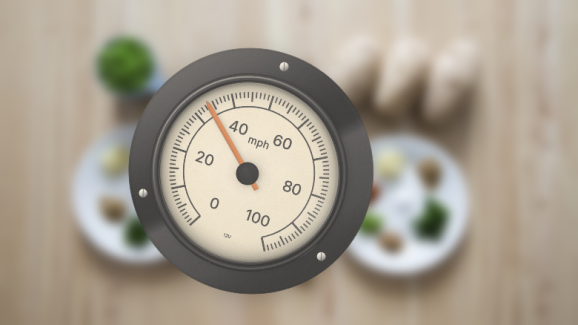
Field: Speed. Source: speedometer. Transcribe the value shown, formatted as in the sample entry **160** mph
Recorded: **34** mph
